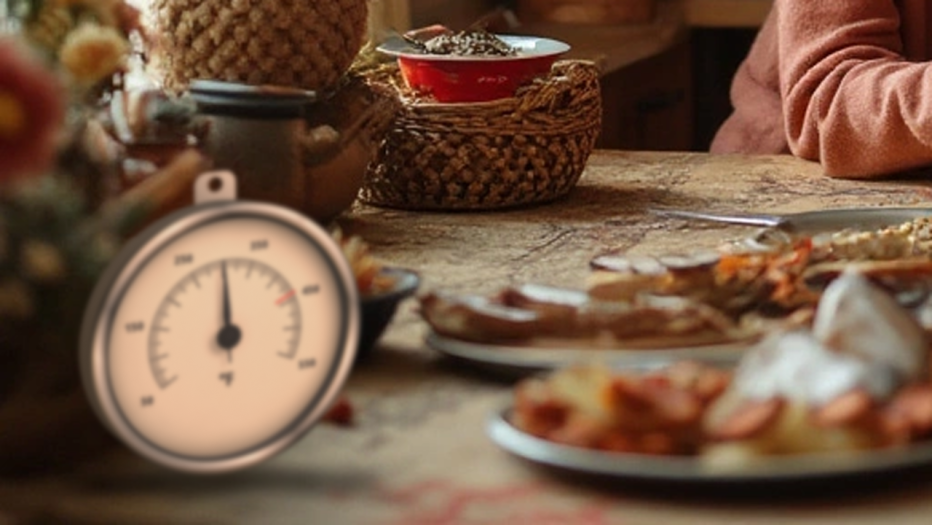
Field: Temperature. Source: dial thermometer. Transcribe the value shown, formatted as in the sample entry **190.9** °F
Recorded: **300** °F
